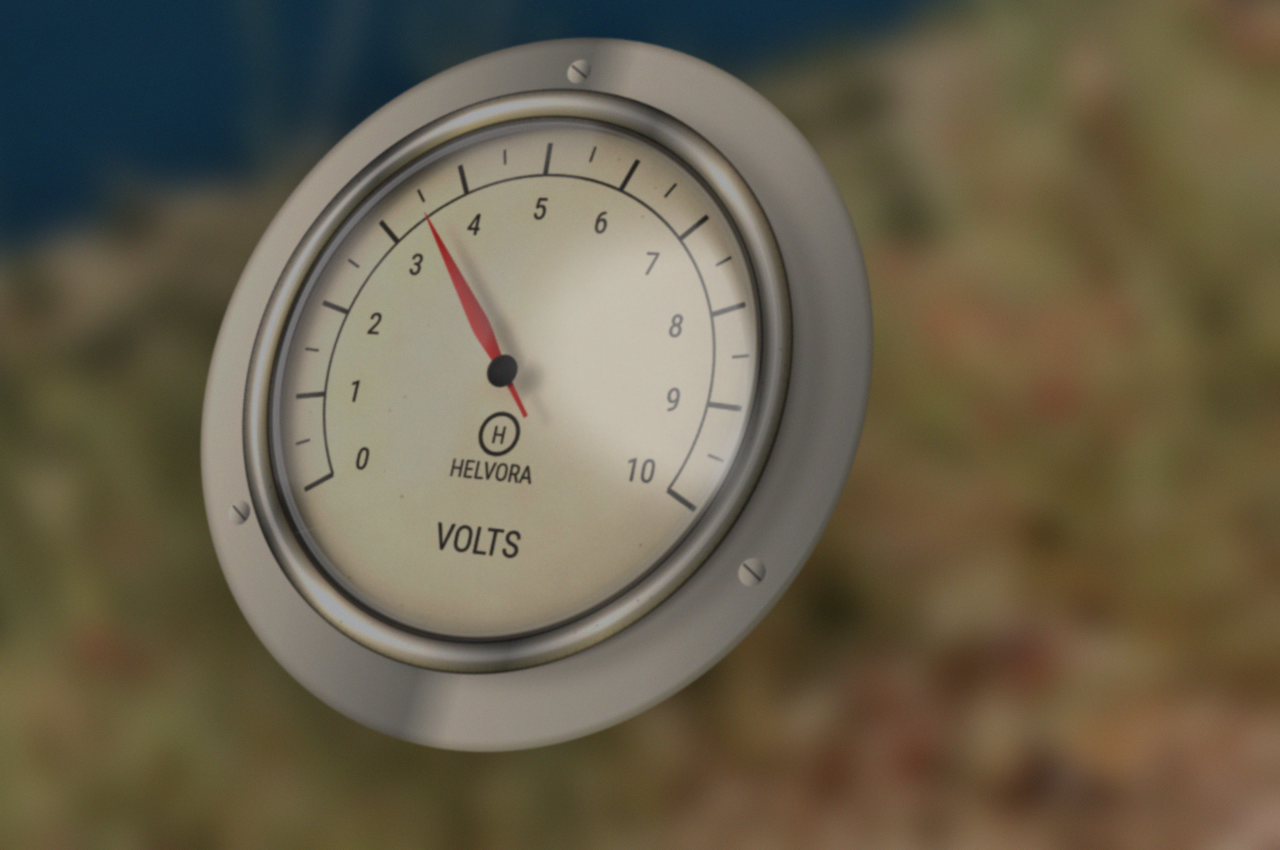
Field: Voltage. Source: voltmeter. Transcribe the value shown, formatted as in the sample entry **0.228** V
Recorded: **3.5** V
